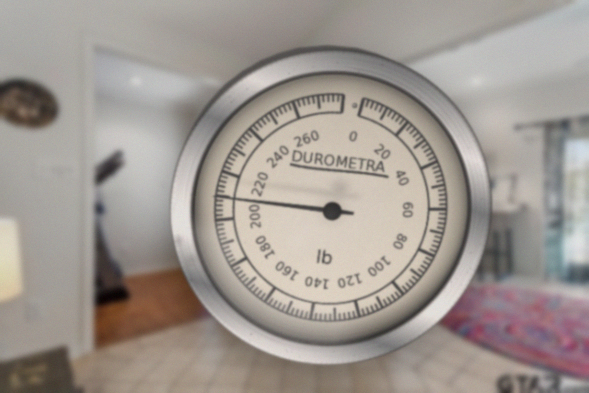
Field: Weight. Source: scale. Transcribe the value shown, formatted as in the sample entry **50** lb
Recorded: **210** lb
